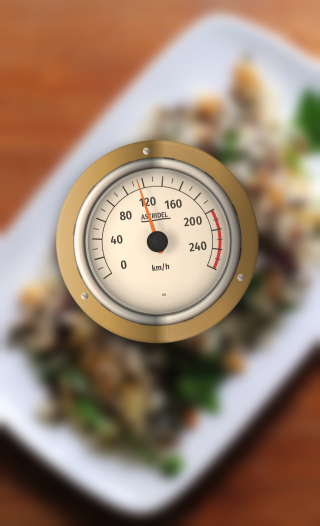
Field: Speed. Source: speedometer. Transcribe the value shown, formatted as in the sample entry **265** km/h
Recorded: **115** km/h
